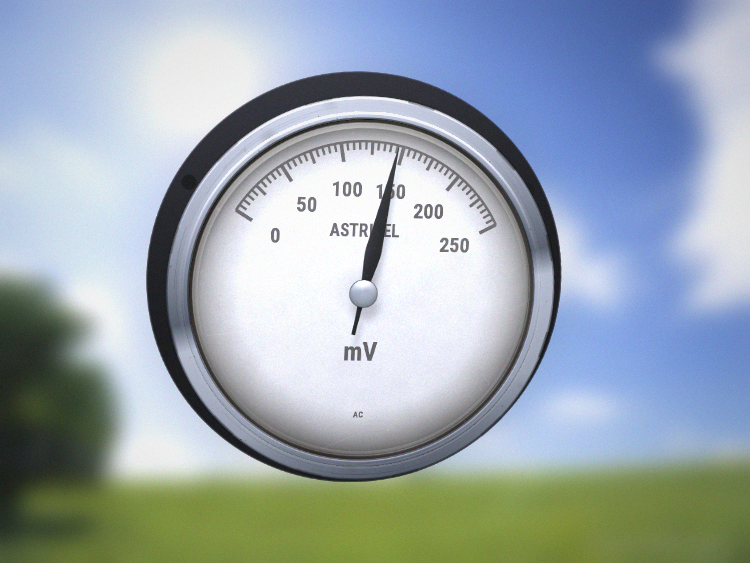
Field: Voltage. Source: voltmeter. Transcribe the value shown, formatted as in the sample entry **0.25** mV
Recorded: **145** mV
